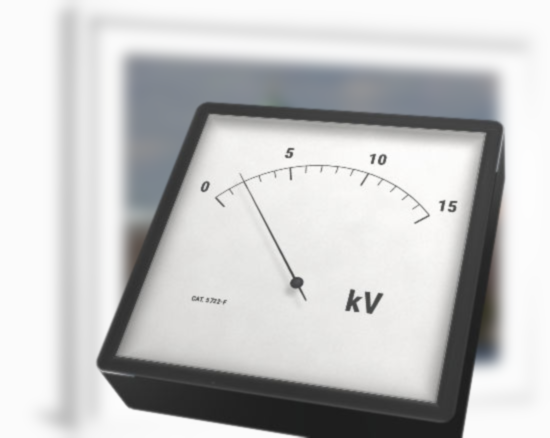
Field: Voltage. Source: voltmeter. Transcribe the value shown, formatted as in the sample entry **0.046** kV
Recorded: **2** kV
